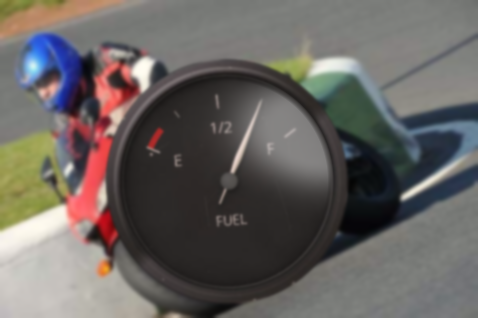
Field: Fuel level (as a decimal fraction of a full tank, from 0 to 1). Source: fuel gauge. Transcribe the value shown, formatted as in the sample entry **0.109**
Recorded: **0.75**
